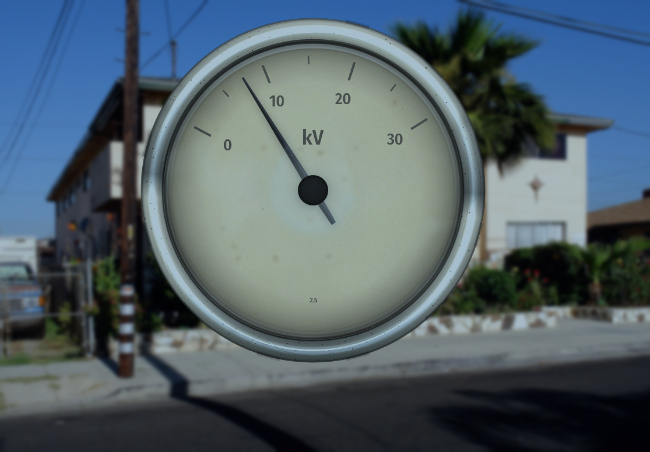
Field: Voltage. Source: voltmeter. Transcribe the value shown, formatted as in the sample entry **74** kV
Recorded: **7.5** kV
